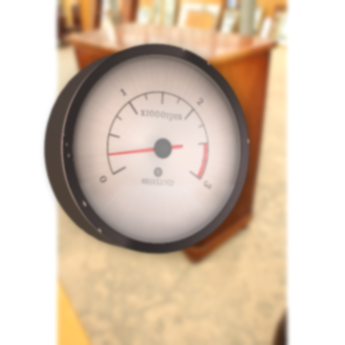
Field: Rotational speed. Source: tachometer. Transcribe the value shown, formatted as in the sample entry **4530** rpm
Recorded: **250** rpm
